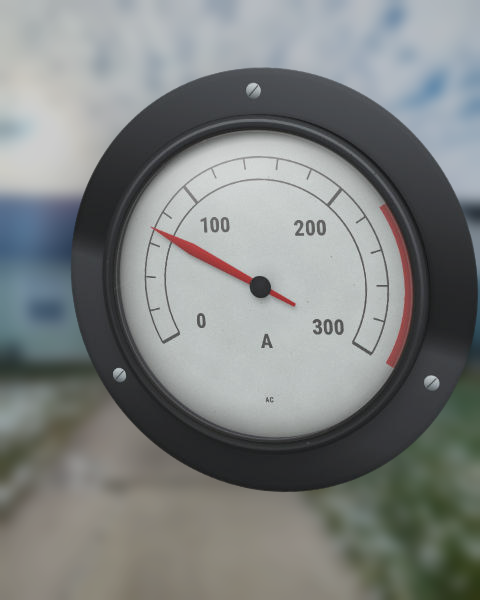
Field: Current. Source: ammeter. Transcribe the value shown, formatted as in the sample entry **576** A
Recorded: **70** A
